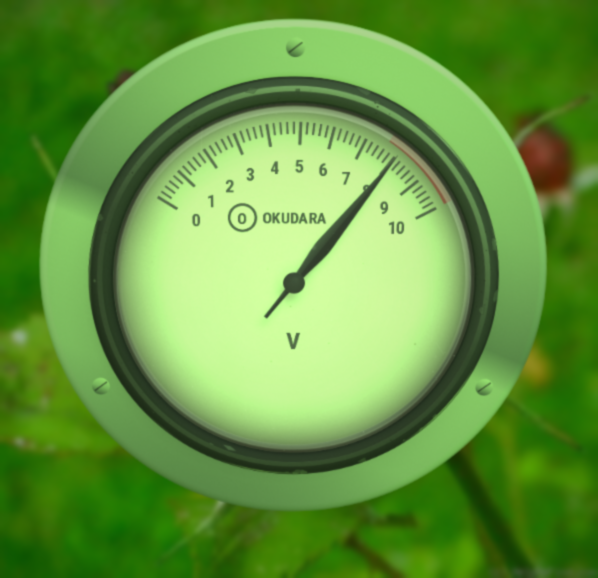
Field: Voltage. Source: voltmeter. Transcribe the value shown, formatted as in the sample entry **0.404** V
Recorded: **8** V
